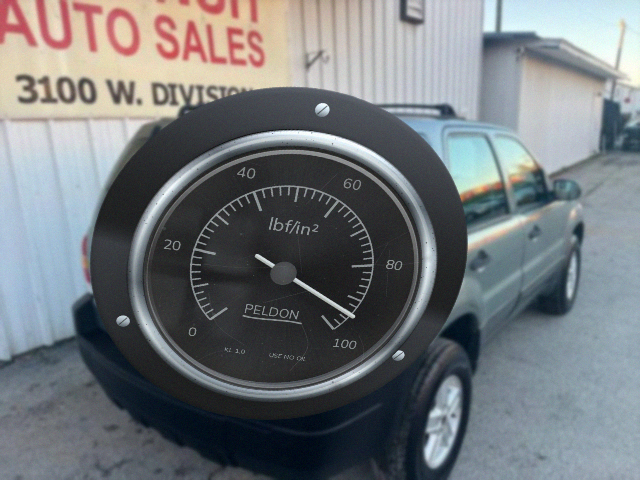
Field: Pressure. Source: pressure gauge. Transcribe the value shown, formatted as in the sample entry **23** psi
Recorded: **94** psi
